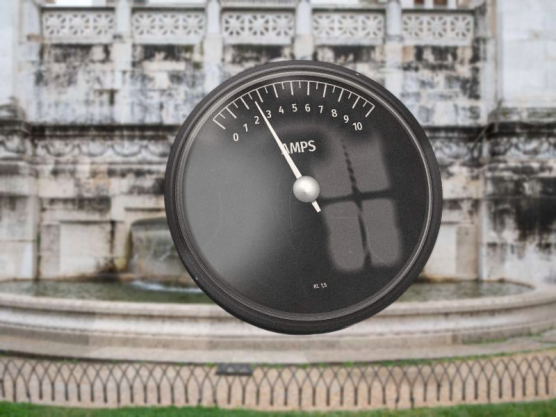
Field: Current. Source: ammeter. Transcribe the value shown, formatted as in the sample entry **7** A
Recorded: **2.5** A
